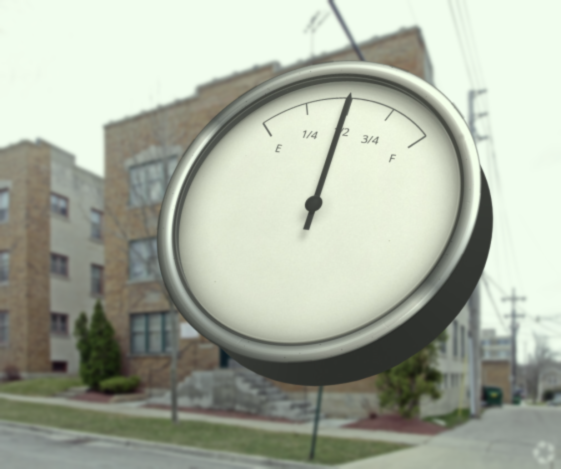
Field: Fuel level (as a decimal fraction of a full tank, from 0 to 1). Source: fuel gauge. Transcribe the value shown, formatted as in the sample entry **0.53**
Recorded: **0.5**
